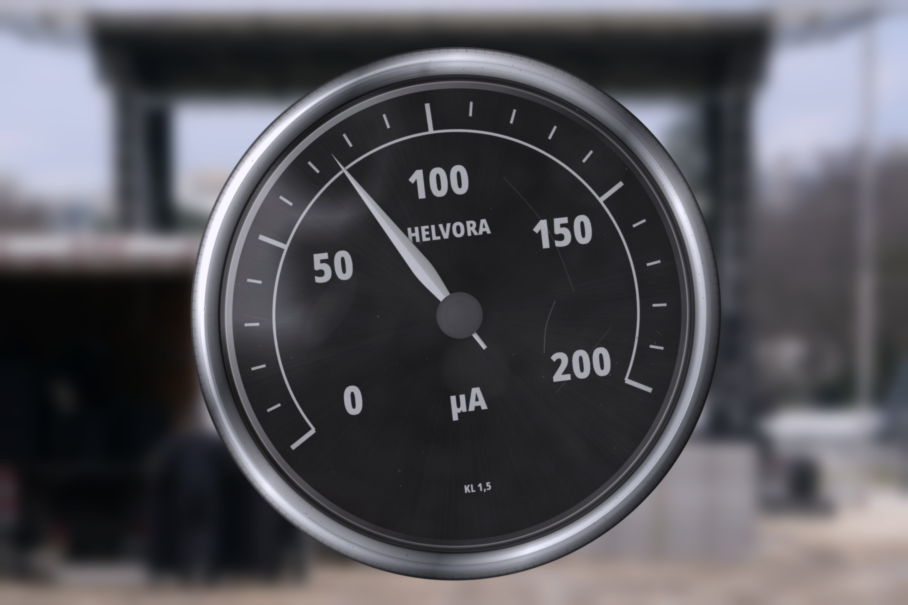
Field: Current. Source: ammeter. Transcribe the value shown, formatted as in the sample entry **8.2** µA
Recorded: **75** µA
